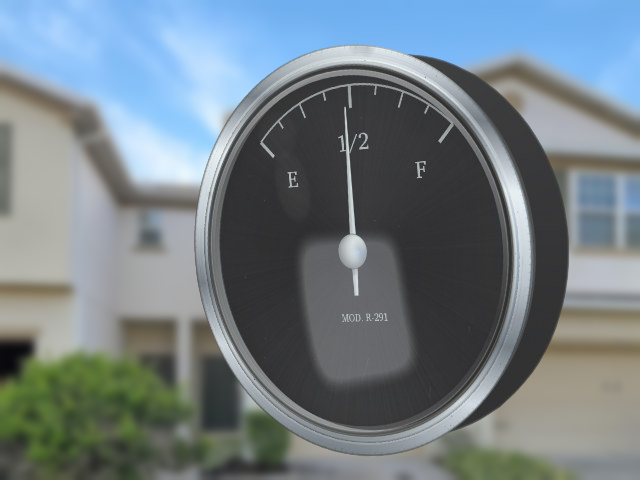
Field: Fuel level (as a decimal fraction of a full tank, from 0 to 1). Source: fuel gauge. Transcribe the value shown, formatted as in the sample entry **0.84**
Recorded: **0.5**
